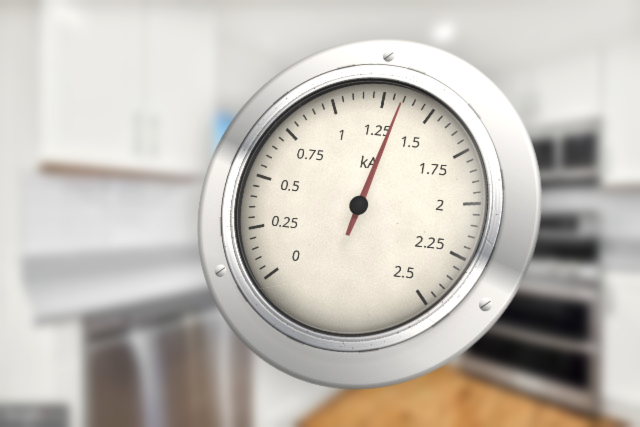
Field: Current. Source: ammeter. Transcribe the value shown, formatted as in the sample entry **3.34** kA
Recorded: **1.35** kA
